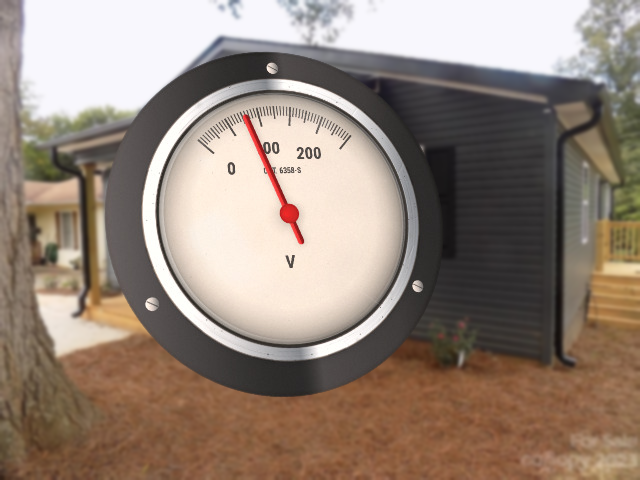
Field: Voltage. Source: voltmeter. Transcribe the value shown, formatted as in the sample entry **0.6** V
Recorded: **75** V
